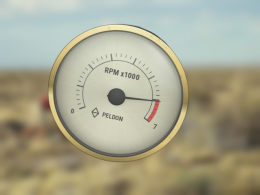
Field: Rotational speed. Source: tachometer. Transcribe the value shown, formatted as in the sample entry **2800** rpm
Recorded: **6000** rpm
